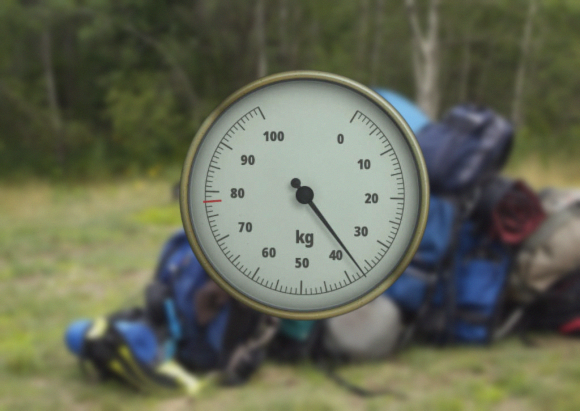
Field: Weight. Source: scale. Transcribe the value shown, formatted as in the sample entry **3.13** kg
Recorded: **37** kg
